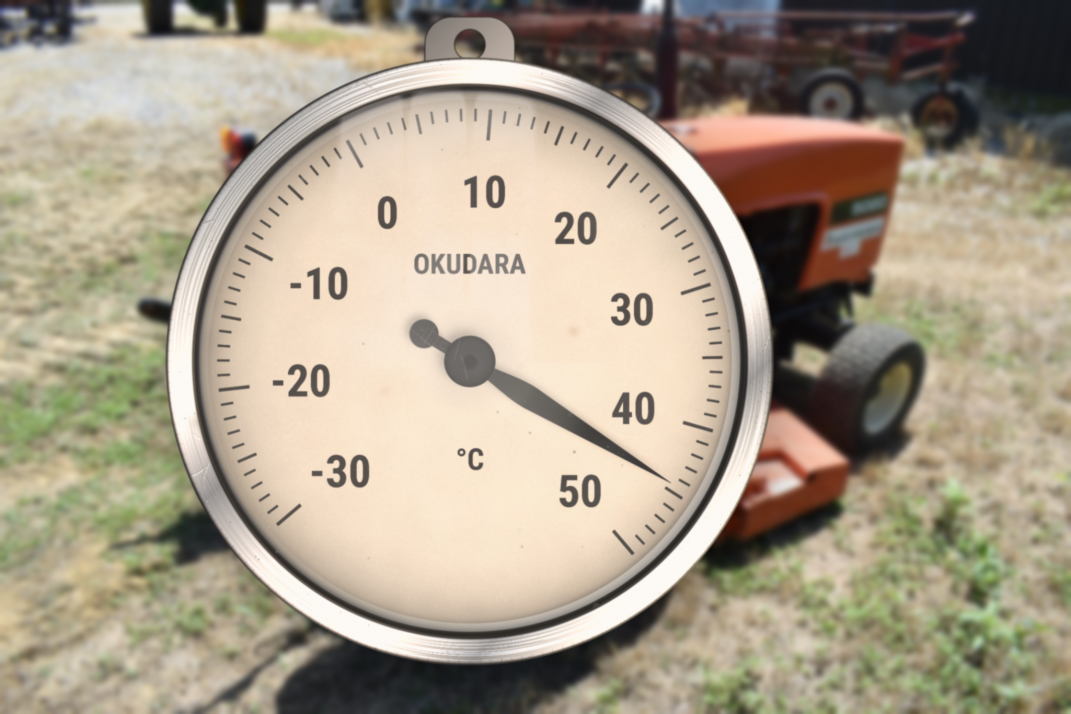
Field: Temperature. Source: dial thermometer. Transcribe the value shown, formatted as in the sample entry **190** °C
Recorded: **44.5** °C
